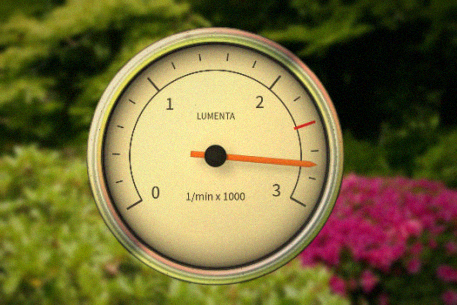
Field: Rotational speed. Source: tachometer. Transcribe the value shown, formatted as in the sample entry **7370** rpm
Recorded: **2700** rpm
